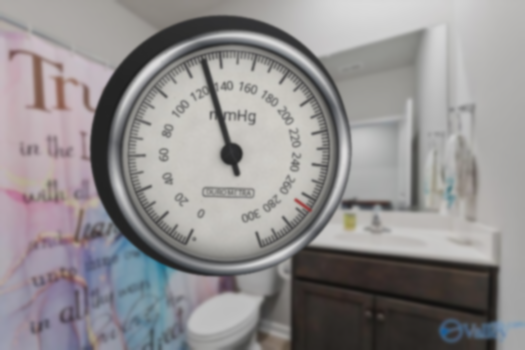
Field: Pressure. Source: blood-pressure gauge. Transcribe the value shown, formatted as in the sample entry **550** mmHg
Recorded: **130** mmHg
